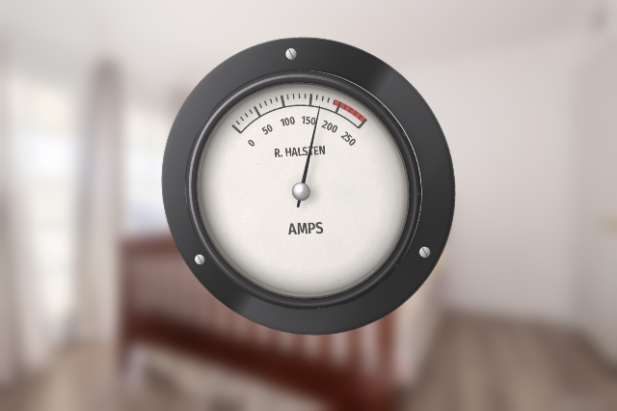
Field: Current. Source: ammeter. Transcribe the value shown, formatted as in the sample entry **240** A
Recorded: **170** A
